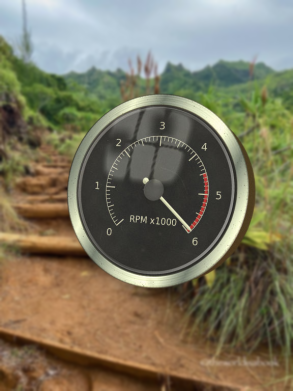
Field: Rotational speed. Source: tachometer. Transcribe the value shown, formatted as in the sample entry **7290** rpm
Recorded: **5900** rpm
